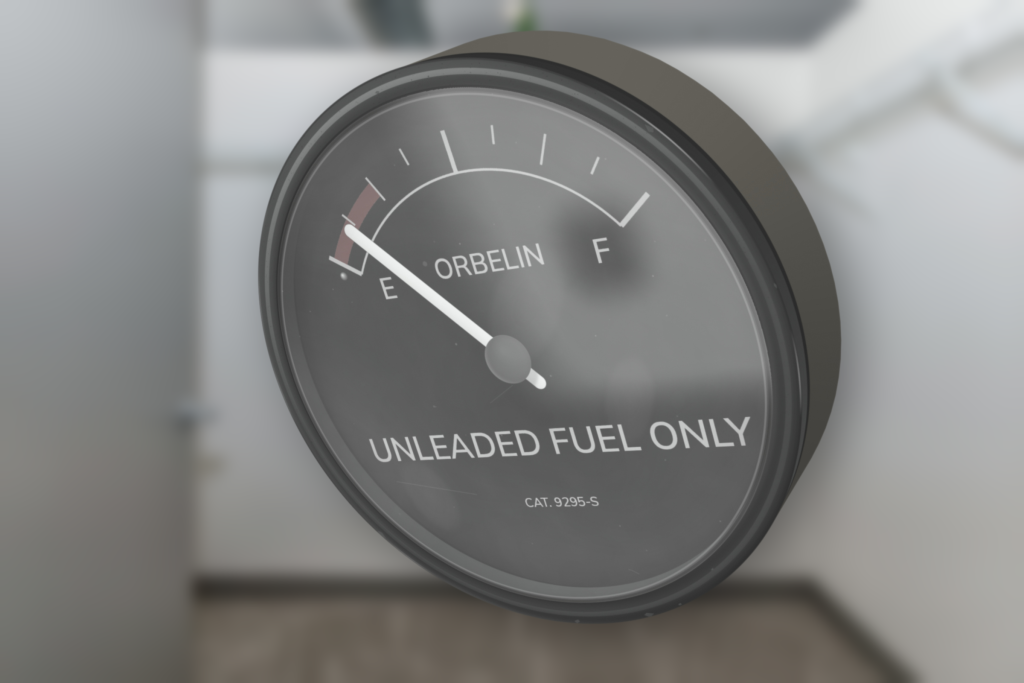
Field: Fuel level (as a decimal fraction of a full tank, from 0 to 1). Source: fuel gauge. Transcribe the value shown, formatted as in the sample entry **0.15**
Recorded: **0.125**
